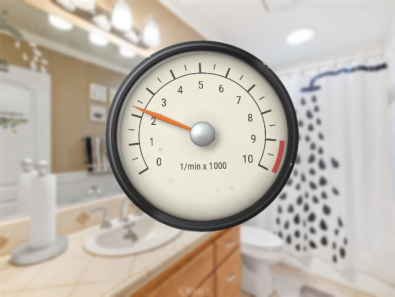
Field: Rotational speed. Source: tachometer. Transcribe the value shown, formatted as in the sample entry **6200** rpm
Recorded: **2250** rpm
